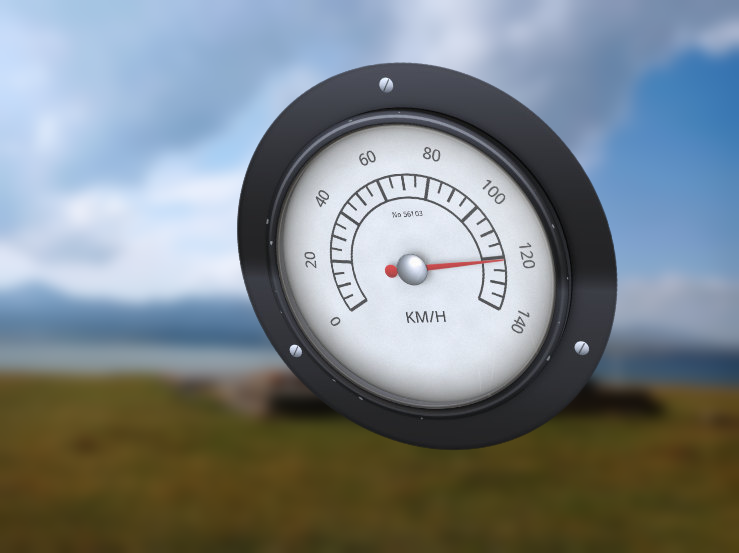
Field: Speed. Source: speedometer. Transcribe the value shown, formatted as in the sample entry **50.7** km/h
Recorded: **120** km/h
